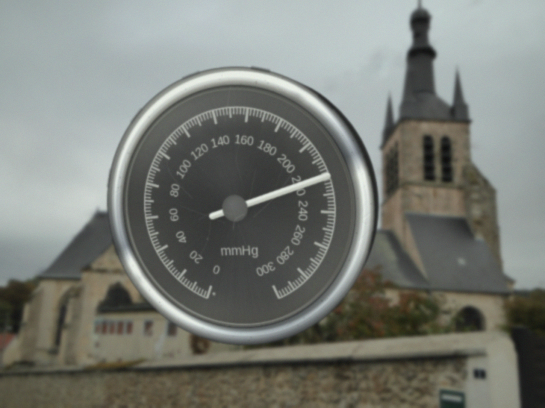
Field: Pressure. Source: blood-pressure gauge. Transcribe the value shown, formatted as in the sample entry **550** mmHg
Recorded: **220** mmHg
